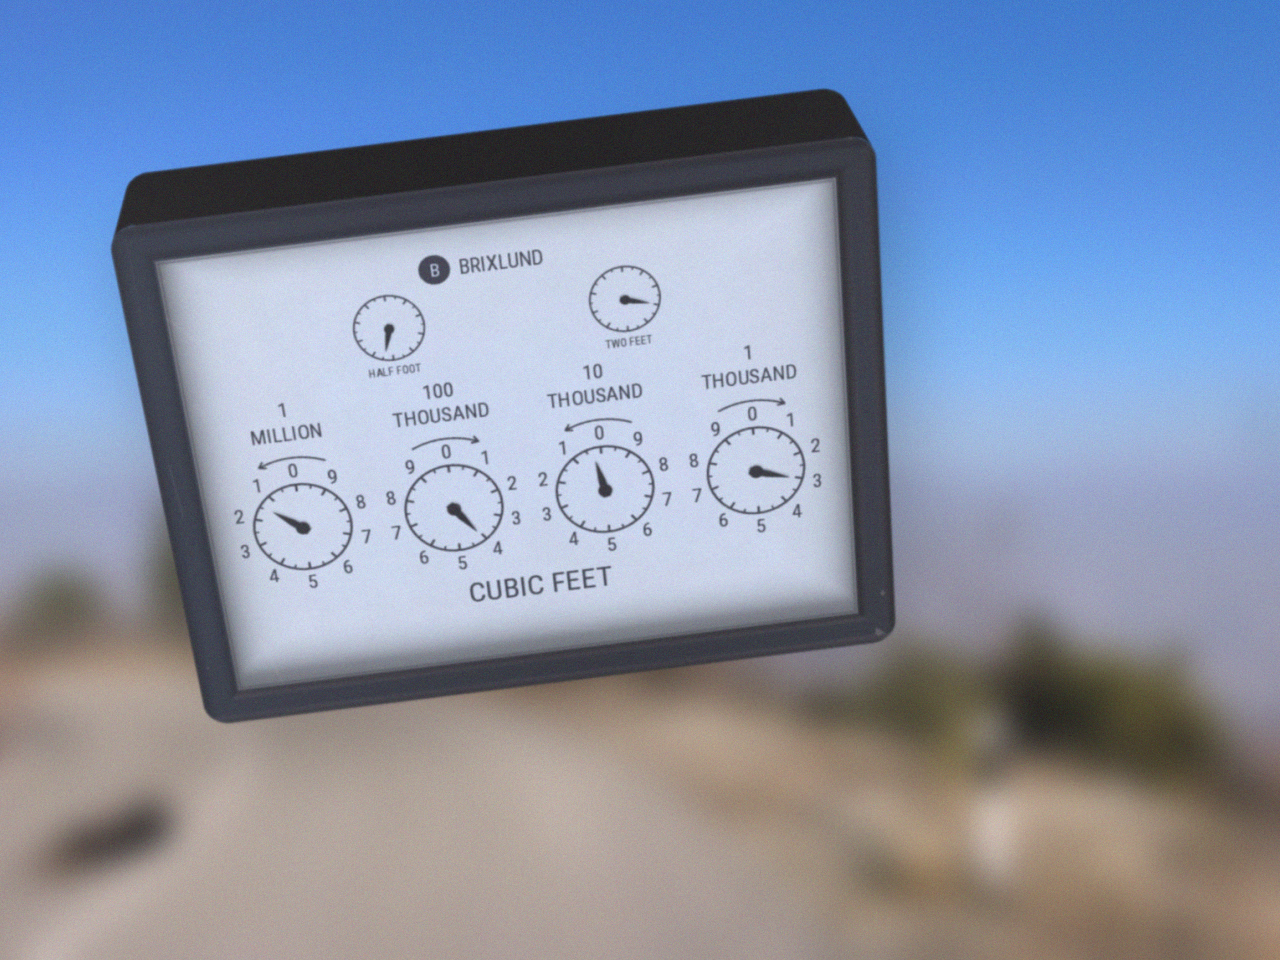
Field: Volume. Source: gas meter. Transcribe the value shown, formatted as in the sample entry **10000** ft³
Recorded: **140300** ft³
